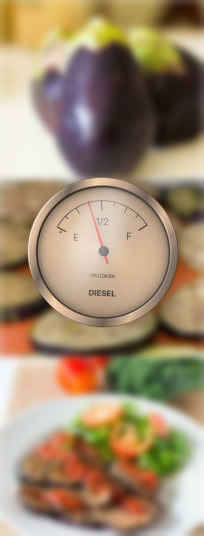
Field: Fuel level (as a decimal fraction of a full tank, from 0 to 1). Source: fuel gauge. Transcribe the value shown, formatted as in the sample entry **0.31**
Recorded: **0.375**
